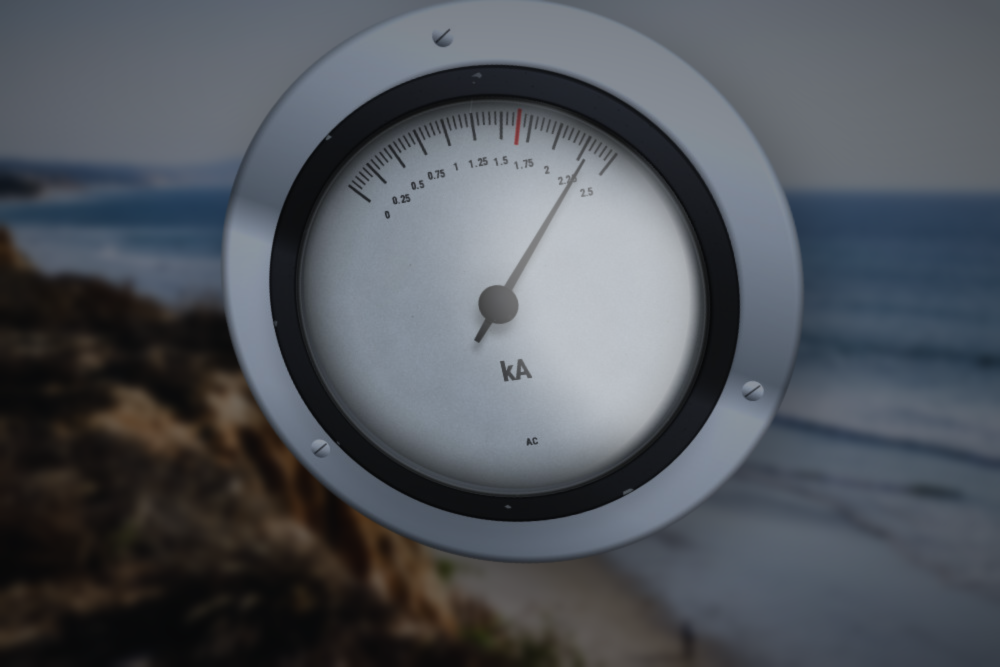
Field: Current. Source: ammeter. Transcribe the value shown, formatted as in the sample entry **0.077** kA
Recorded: **2.3** kA
